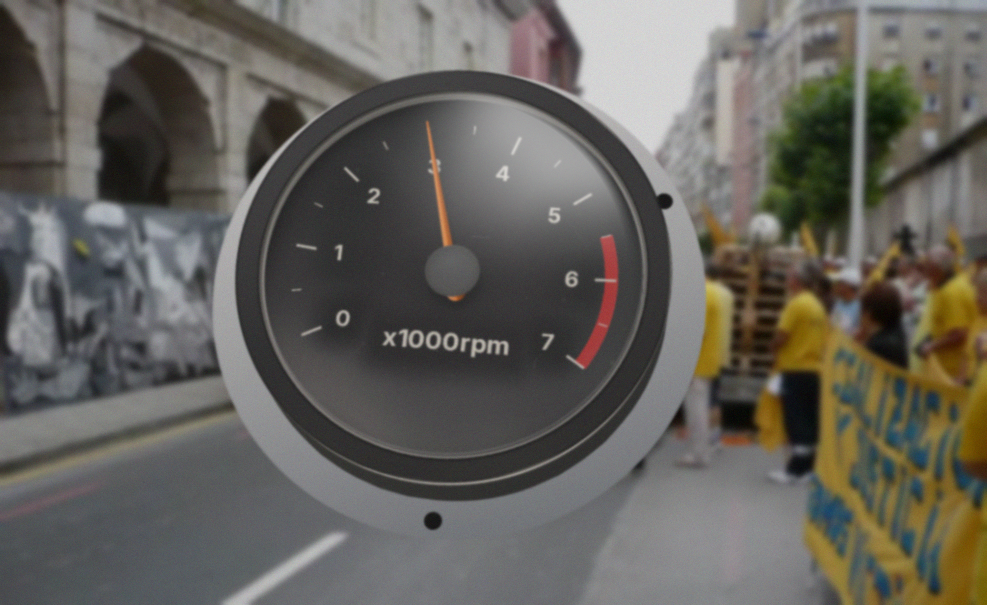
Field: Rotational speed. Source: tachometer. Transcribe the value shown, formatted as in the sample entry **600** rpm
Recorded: **3000** rpm
